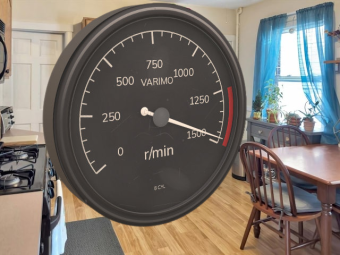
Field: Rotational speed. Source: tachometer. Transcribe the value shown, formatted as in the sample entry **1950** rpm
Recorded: **1475** rpm
